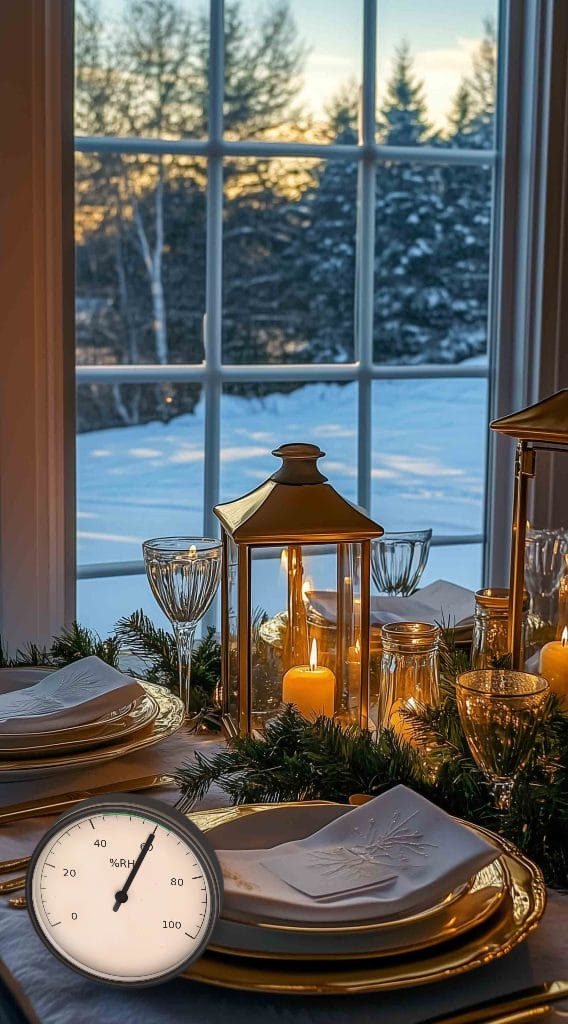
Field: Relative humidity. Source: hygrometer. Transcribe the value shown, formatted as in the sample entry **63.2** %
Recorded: **60** %
